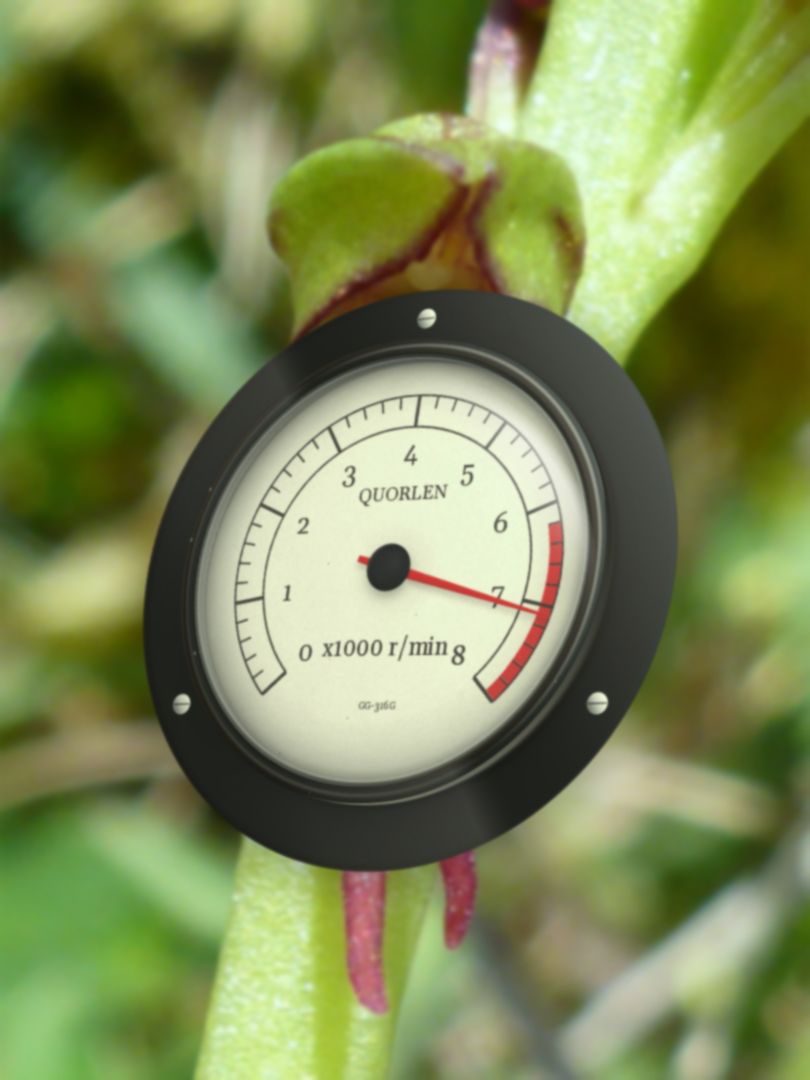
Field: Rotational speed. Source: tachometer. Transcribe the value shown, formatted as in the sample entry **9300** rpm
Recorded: **7100** rpm
